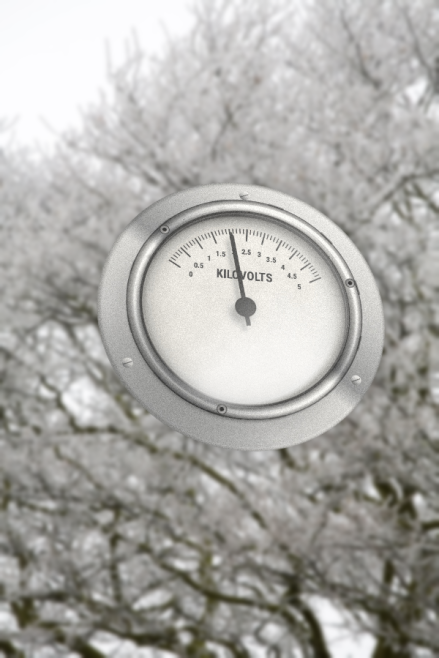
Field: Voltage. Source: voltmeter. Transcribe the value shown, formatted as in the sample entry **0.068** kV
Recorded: **2** kV
